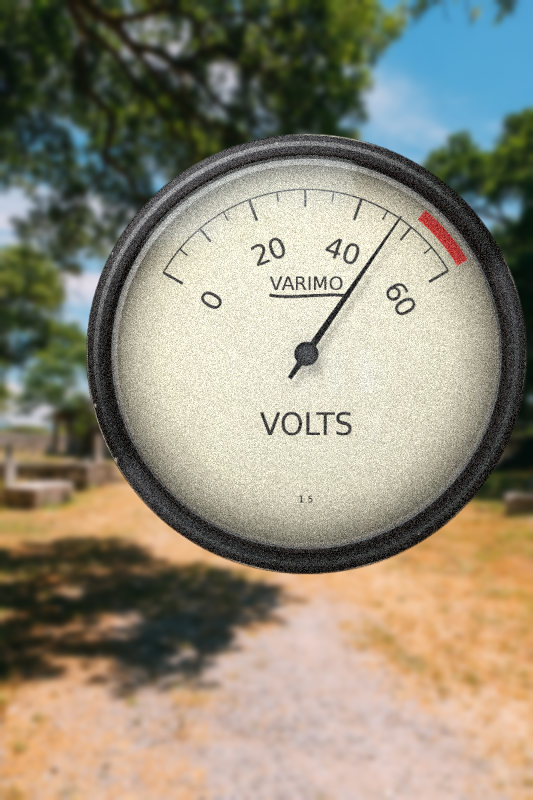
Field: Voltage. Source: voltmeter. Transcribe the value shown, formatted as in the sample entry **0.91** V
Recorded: **47.5** V
